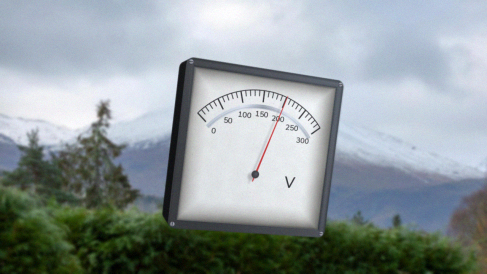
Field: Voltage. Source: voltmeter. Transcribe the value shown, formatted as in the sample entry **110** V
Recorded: **200** V
